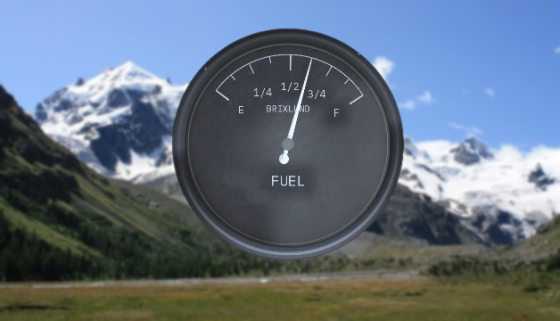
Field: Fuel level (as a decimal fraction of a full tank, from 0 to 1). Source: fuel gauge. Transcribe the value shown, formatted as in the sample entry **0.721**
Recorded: **0.625**
